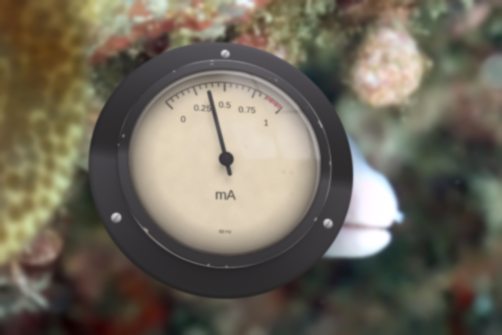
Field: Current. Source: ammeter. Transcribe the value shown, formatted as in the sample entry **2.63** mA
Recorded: **0.35** mA
